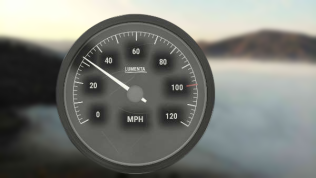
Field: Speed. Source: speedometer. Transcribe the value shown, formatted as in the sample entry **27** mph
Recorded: **32** mph
